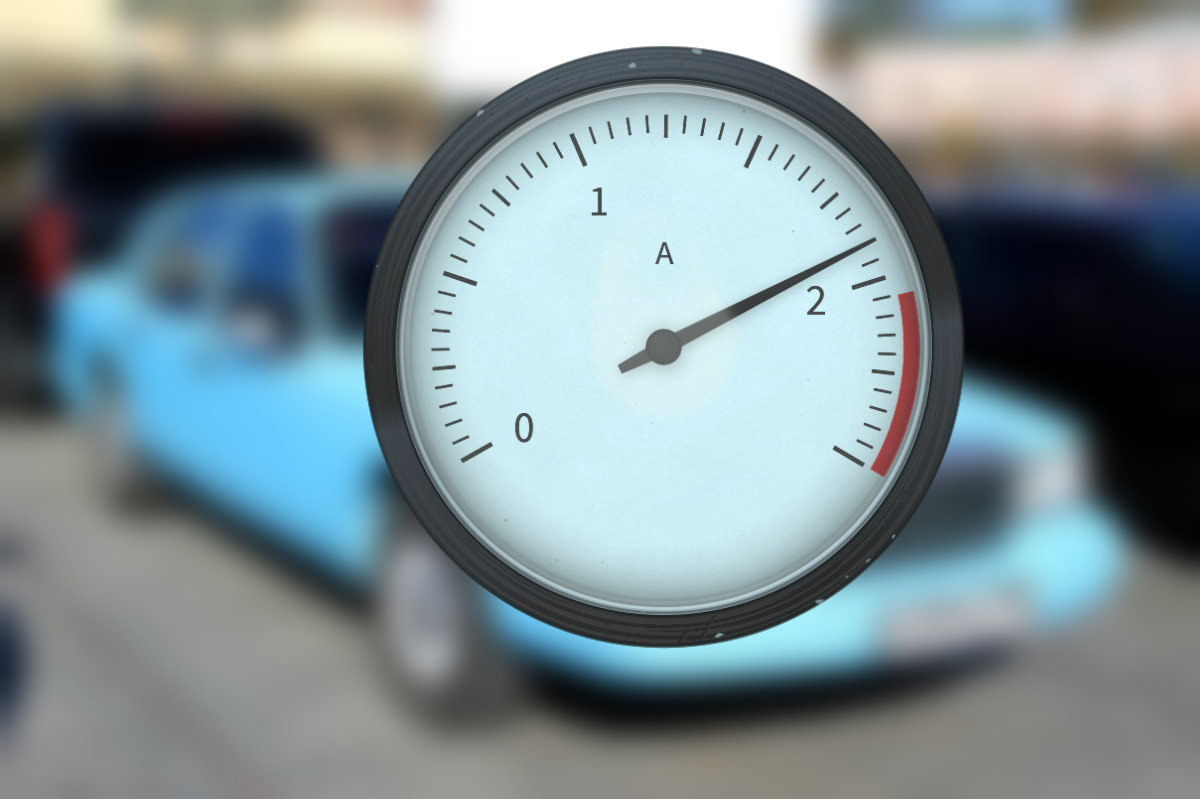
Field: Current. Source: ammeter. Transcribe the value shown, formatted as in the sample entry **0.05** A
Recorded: **1.9** A
